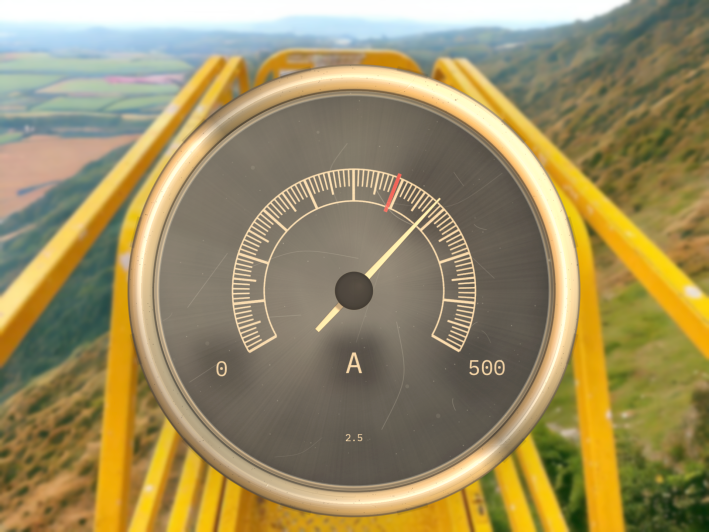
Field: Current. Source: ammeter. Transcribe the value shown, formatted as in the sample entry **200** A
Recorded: **340** A
